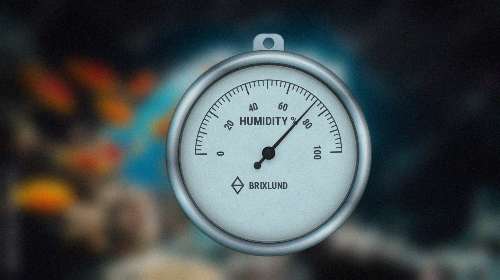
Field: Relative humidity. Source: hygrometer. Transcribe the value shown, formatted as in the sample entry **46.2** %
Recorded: **74** %
